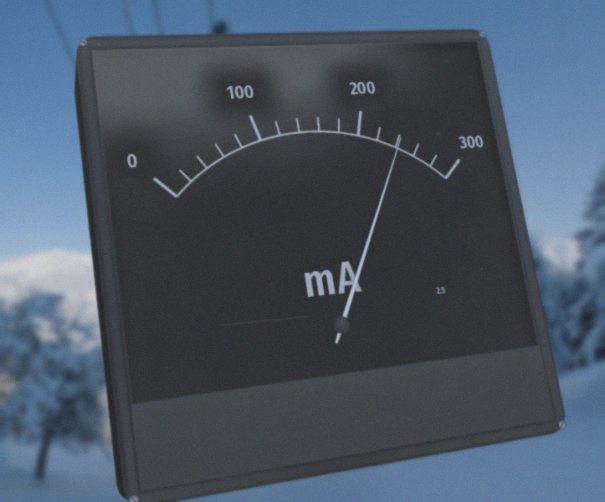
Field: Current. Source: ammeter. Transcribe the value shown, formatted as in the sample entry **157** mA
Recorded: **240** mA
